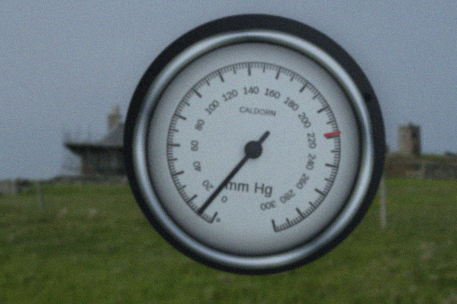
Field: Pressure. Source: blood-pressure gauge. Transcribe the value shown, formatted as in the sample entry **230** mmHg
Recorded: **10** mmHg
